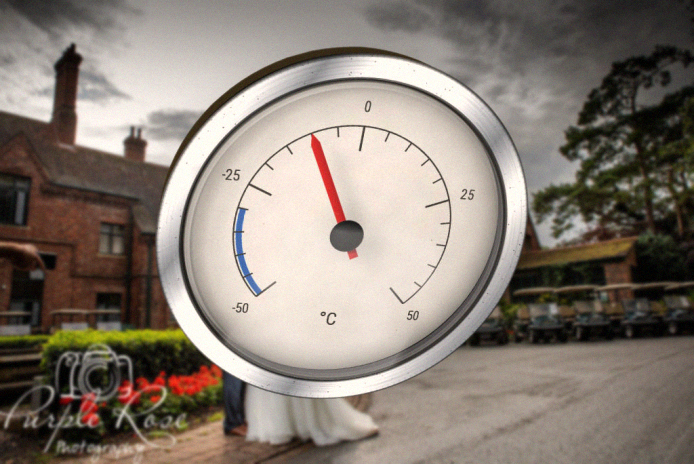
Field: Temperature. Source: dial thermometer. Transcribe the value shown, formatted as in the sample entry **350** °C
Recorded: **-10** °C
